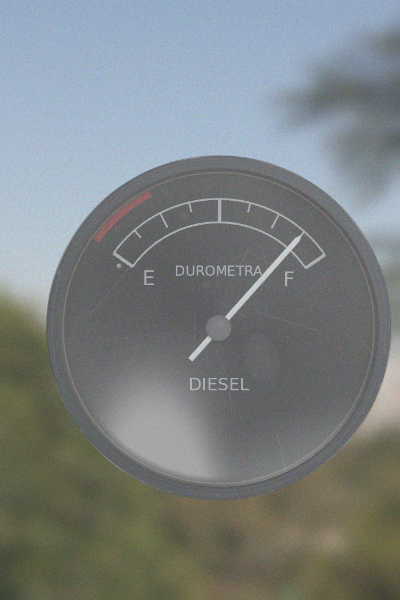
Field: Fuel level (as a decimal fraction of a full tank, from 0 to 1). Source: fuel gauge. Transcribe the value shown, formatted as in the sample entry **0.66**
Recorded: **0.875**
